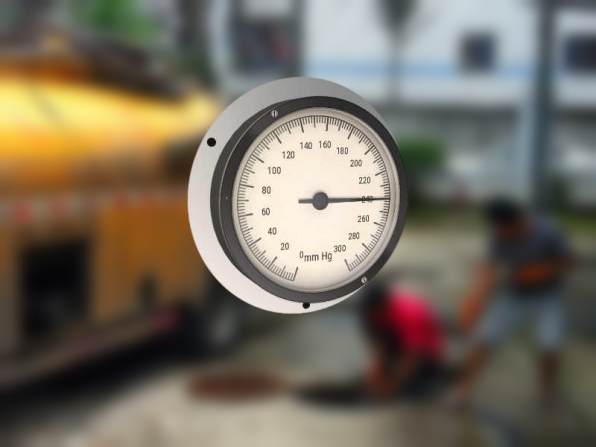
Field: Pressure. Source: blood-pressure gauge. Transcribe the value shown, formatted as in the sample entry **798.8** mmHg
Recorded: **240** mmHg
